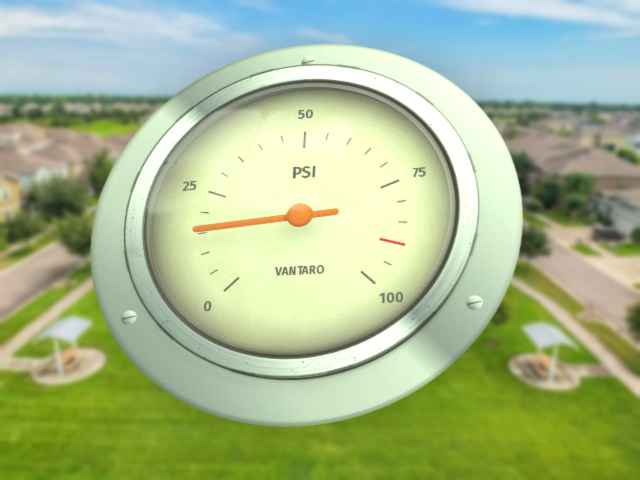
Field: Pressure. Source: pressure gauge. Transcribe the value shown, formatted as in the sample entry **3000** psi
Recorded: **15** psi
